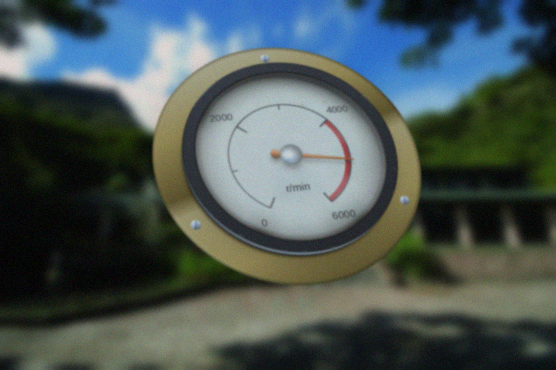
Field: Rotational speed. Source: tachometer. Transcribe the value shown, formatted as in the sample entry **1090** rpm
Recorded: **5000** rpm
